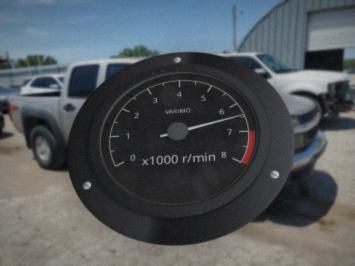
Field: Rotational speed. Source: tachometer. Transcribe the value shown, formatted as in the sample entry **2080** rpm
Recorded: **6500** rpm
